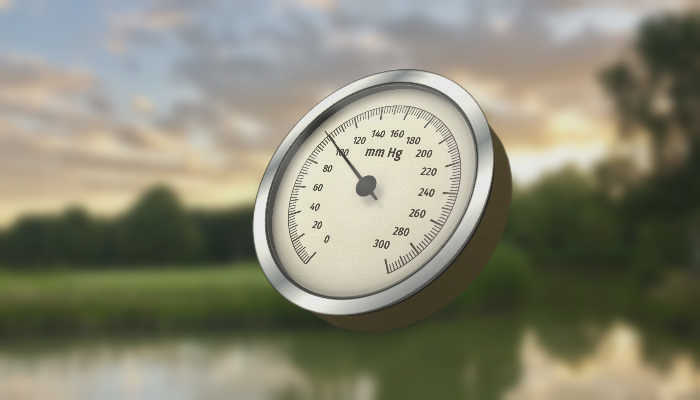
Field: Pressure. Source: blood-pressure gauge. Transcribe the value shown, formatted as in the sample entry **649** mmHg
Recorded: **100** mmHg
